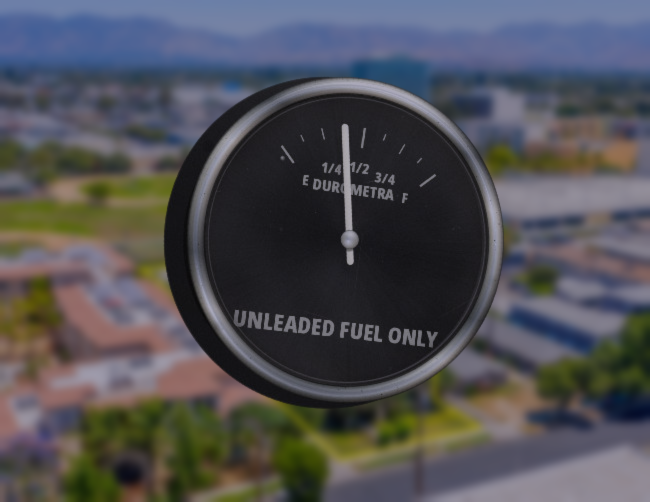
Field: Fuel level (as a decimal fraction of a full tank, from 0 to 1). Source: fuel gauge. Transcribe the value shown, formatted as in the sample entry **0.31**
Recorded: **0.375**
